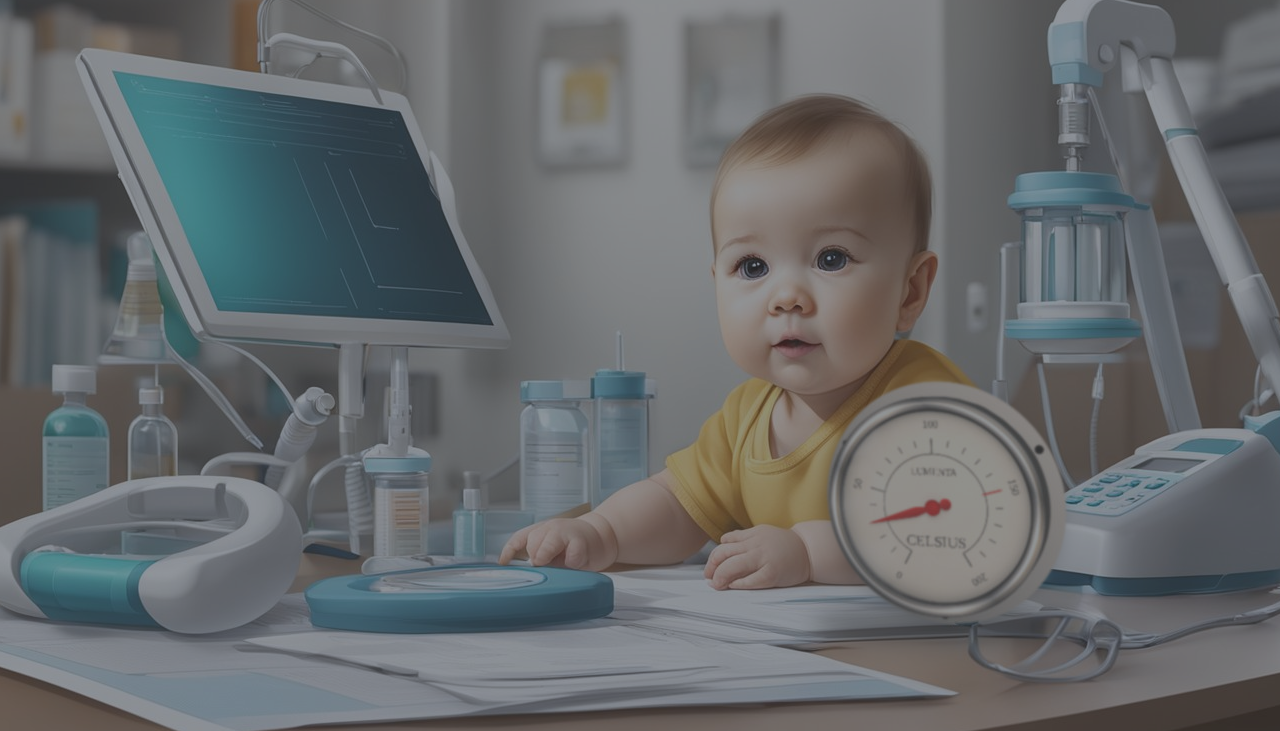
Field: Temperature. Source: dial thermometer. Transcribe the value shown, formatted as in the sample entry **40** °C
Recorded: **30** °C
